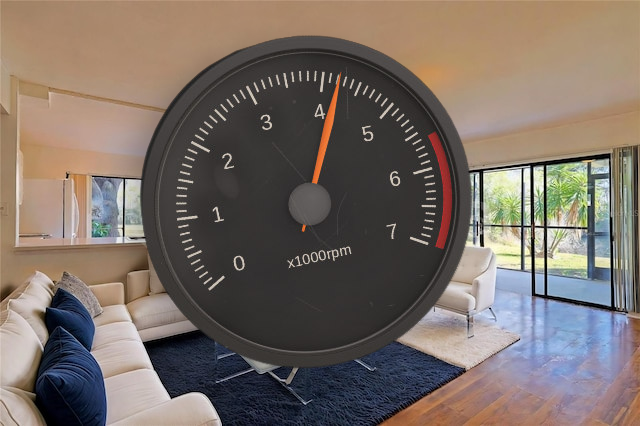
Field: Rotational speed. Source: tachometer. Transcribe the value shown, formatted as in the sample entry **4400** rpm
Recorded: **4200** rpm
